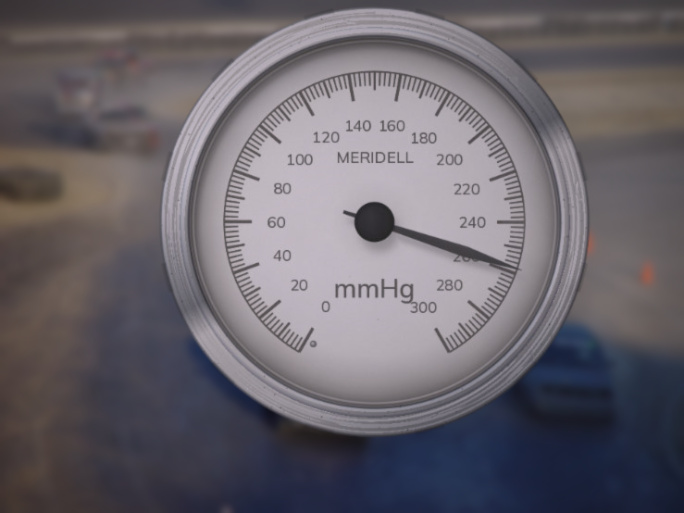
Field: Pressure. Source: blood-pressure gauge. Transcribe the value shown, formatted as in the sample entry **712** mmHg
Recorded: **258** mmHg
